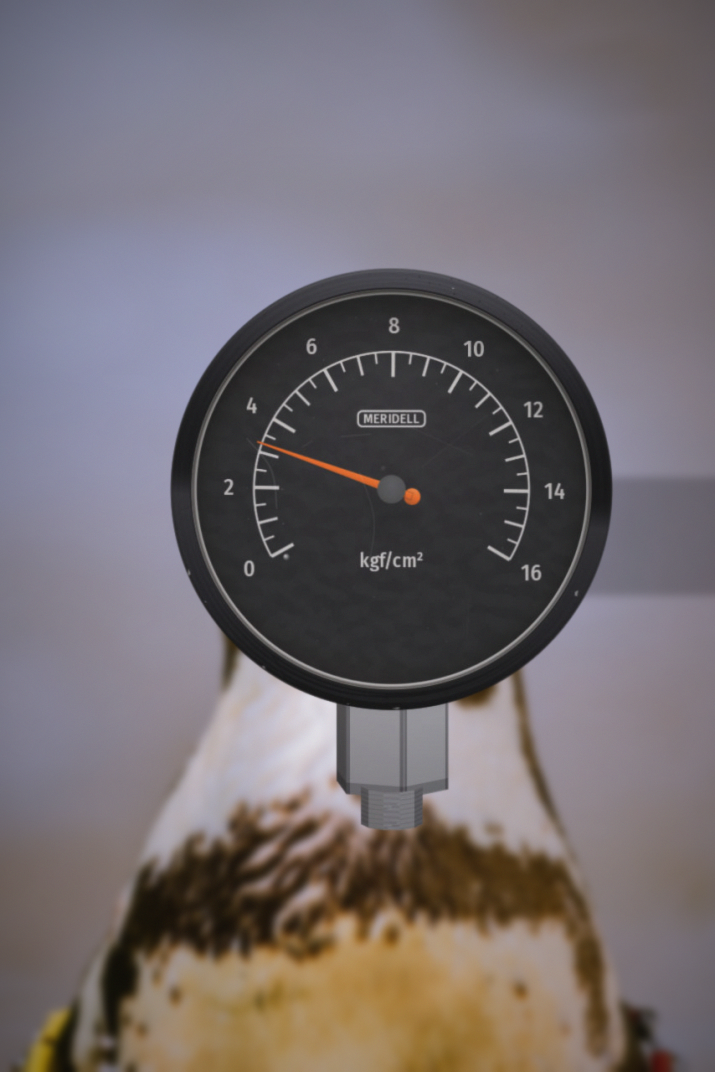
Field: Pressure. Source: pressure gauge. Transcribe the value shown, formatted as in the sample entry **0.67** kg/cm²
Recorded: **3.25** kg/cm²
